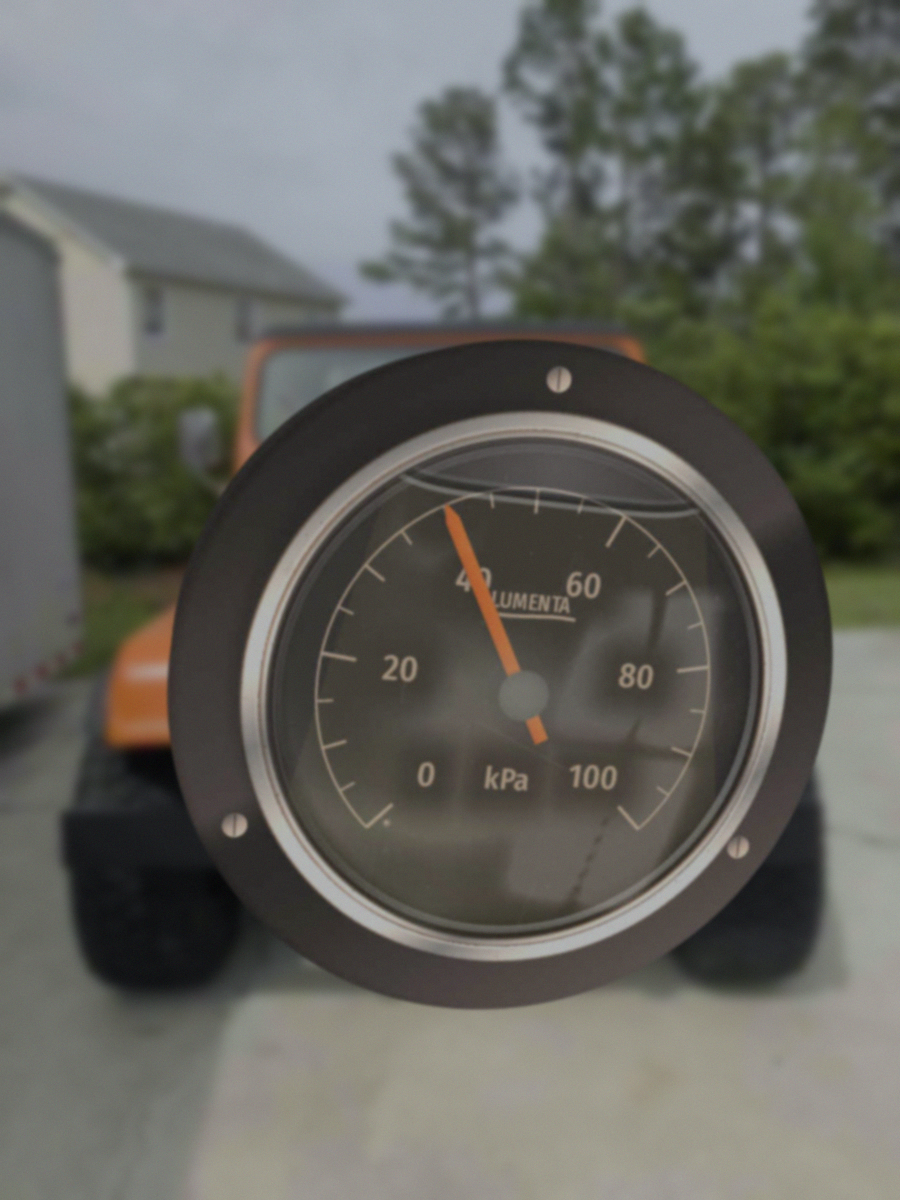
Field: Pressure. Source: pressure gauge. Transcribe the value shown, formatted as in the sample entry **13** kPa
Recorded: **40** kPa
